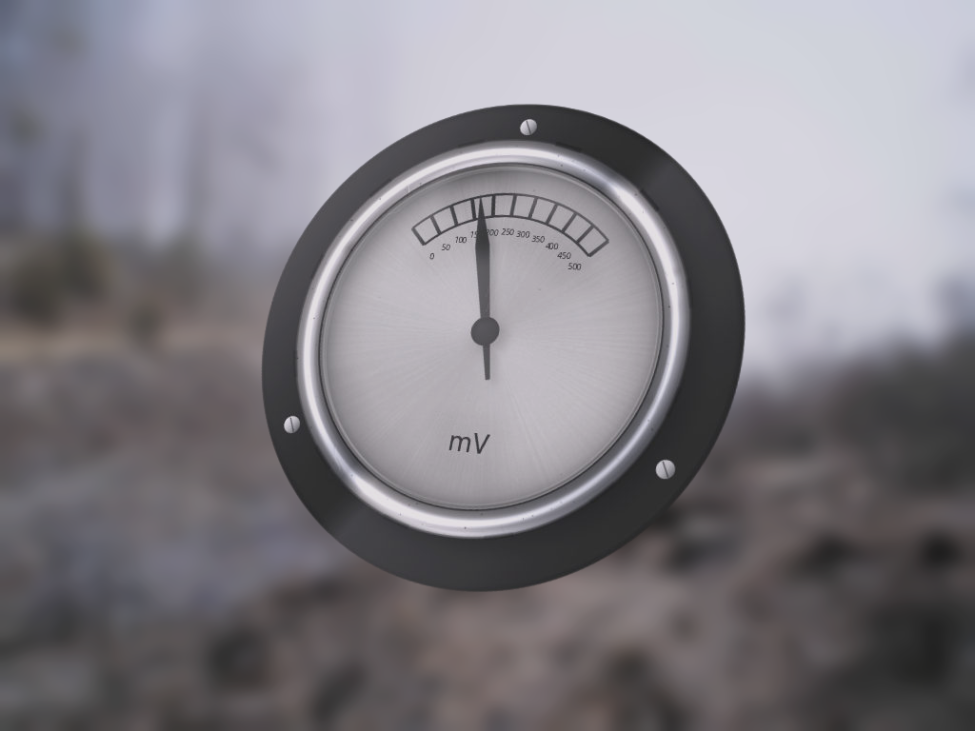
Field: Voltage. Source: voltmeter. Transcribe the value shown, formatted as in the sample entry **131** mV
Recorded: **175** mV
